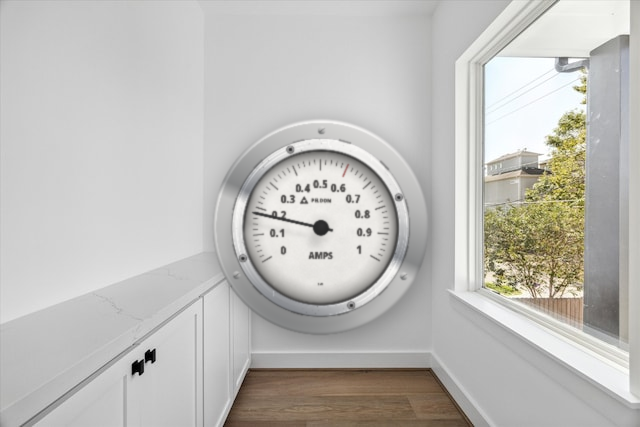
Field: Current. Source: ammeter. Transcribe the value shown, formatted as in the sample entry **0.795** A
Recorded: **0.18** A
